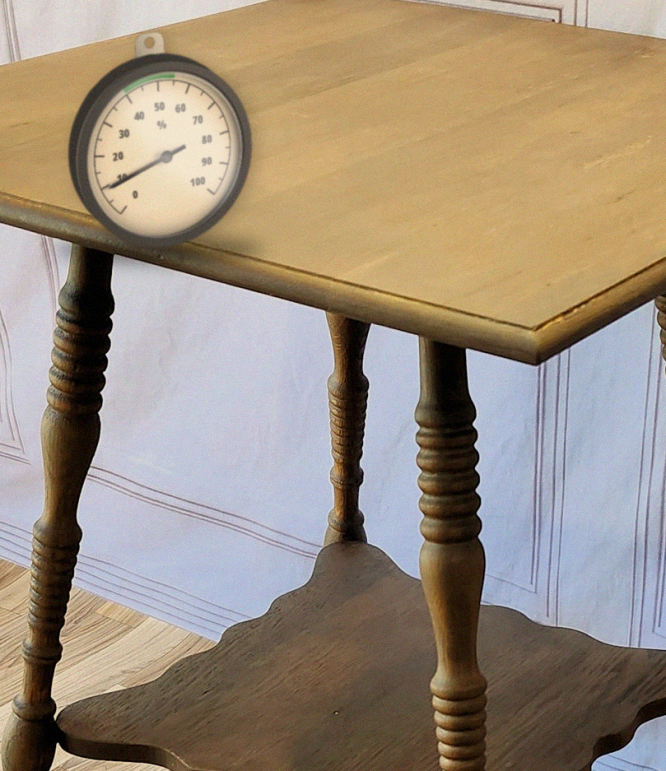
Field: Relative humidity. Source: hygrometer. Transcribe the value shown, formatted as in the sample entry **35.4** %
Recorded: **10** %
